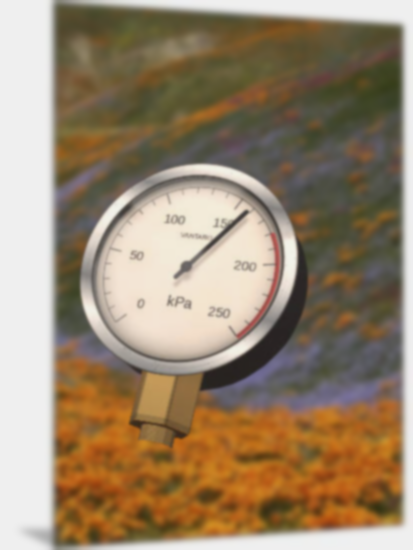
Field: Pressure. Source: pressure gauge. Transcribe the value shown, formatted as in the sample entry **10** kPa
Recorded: **160** kPa
